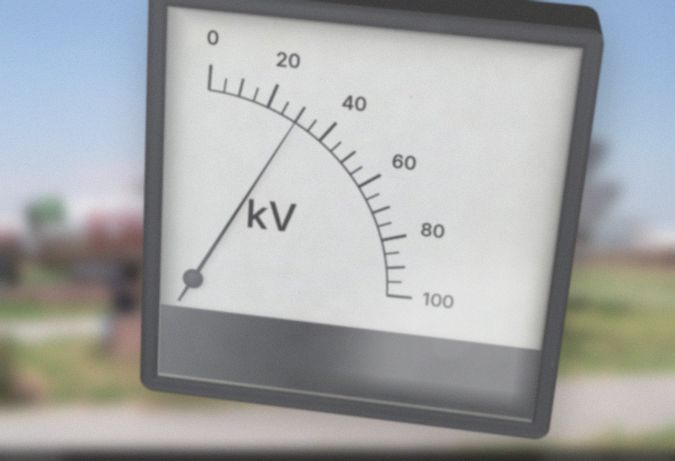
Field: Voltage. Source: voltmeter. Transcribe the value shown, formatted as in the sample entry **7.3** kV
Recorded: **30** kV
